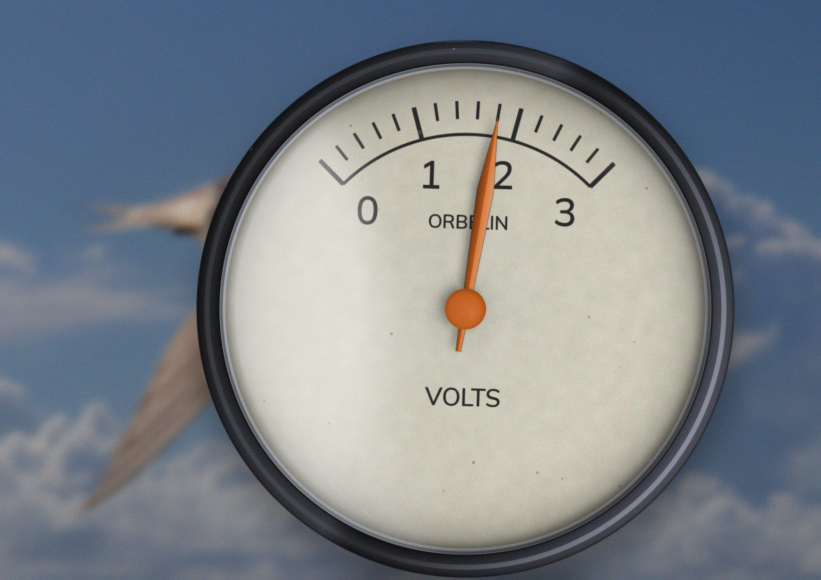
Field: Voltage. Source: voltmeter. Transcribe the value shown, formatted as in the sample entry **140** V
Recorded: **1.8** V
